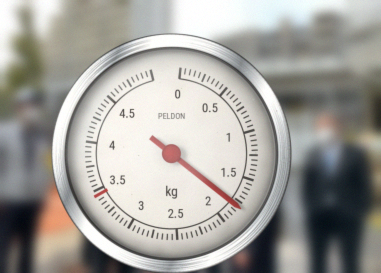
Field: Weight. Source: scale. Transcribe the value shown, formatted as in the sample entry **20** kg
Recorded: **1.8** kg
